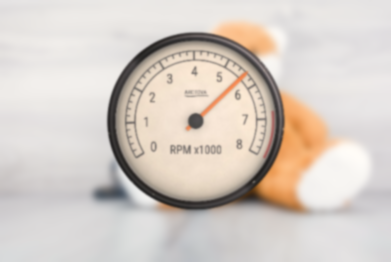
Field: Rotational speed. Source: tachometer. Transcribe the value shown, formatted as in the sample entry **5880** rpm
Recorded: **5600** rpm
